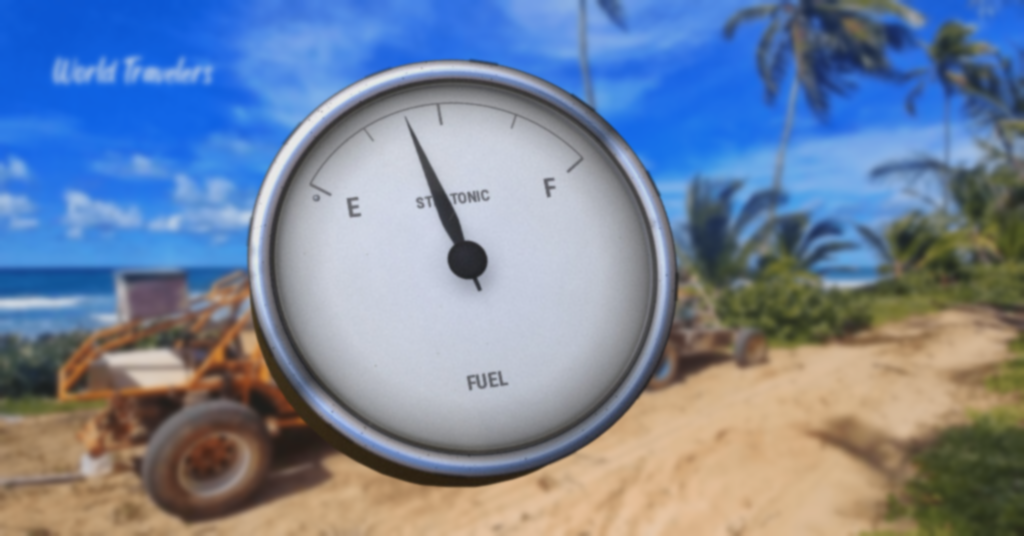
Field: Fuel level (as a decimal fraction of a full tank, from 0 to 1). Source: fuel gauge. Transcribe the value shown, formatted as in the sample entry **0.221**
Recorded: **0.375**
